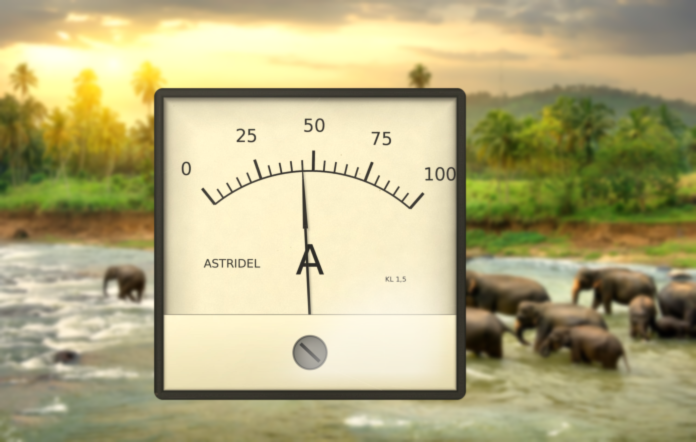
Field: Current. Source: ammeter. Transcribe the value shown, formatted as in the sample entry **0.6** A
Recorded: **45** A
